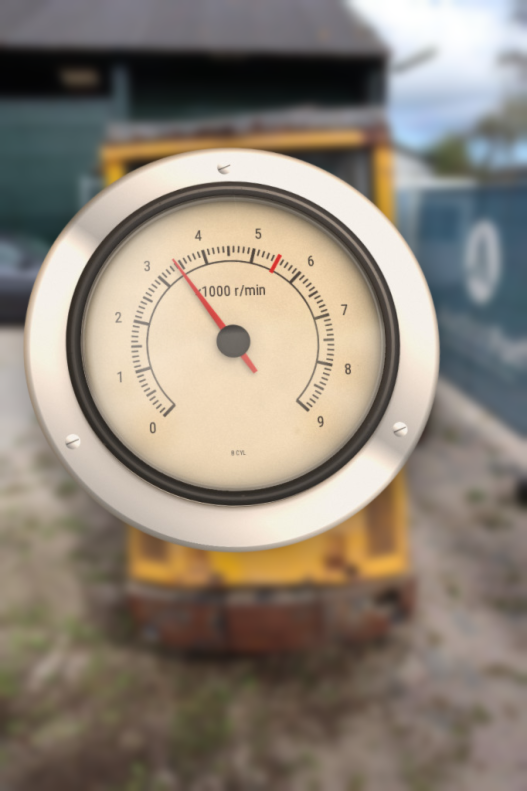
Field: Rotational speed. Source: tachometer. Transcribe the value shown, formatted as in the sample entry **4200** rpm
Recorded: **3400** rpm
